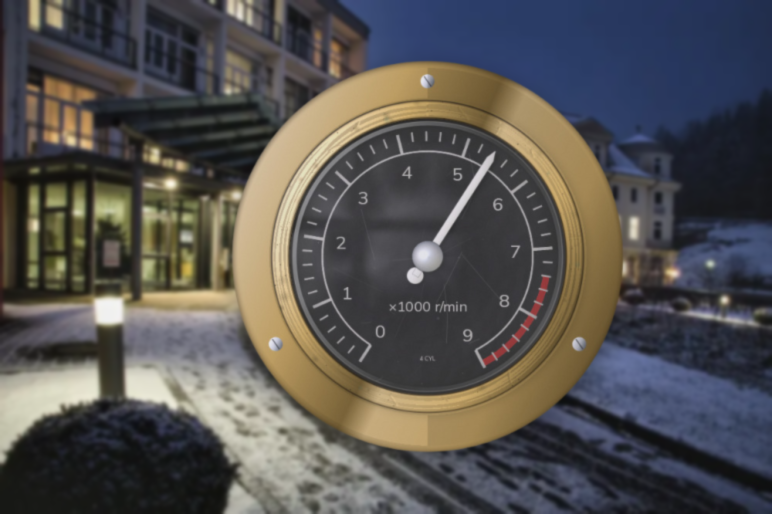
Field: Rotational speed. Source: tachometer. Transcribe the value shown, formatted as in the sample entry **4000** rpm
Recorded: **5400** rpm
